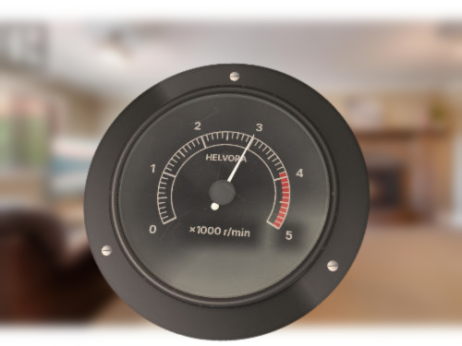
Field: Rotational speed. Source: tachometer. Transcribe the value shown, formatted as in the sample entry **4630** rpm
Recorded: **3000** rpm
